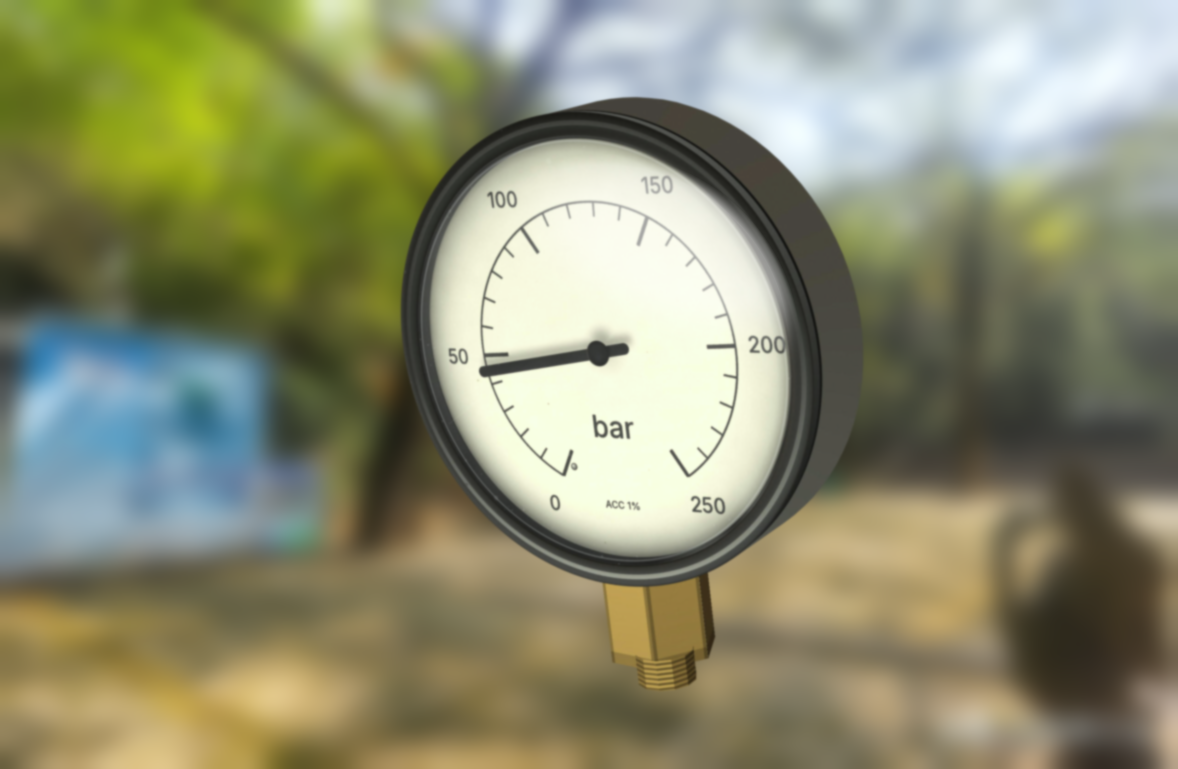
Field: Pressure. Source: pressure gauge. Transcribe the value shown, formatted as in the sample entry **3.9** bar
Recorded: **45** bar
